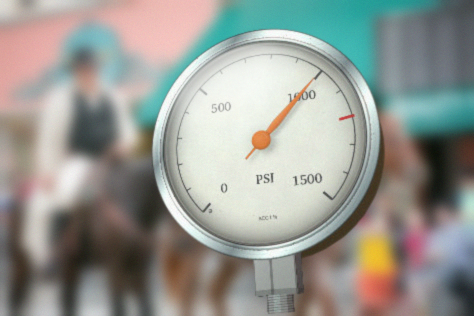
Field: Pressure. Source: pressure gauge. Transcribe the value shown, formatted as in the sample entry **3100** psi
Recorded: **1000** psi
